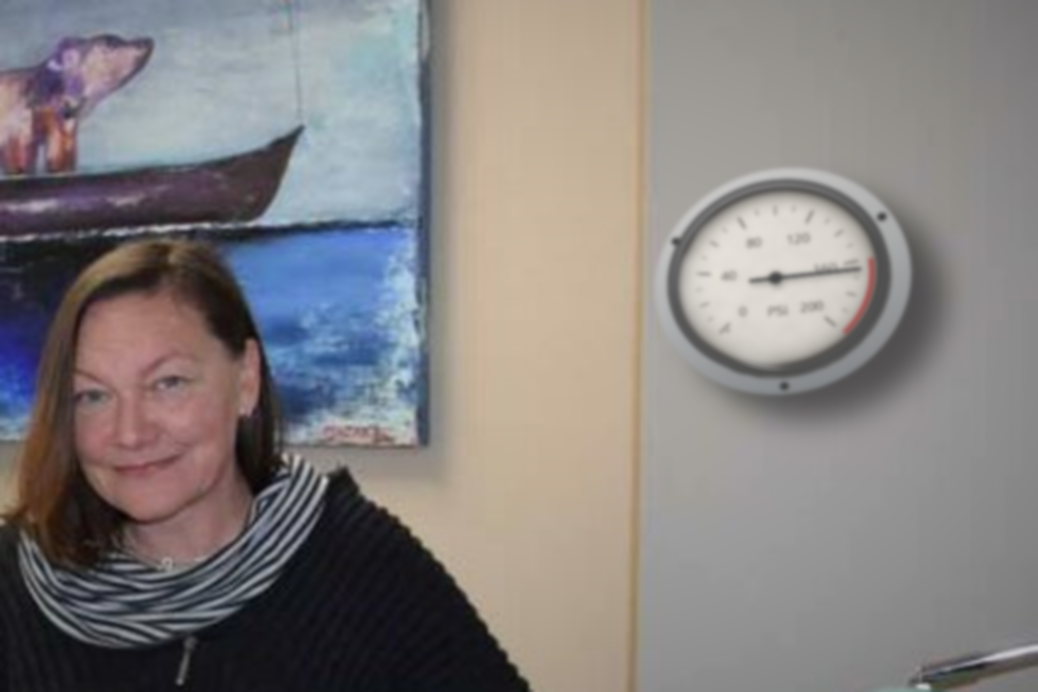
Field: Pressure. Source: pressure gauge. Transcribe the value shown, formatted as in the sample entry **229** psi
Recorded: **165** psi
